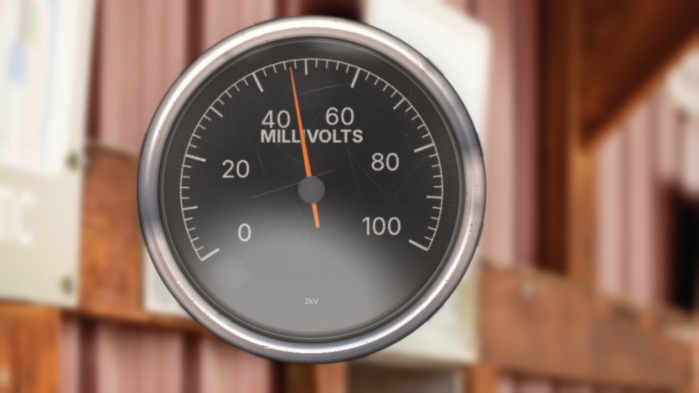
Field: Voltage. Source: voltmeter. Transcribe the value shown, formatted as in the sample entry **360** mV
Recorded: **47** mV
